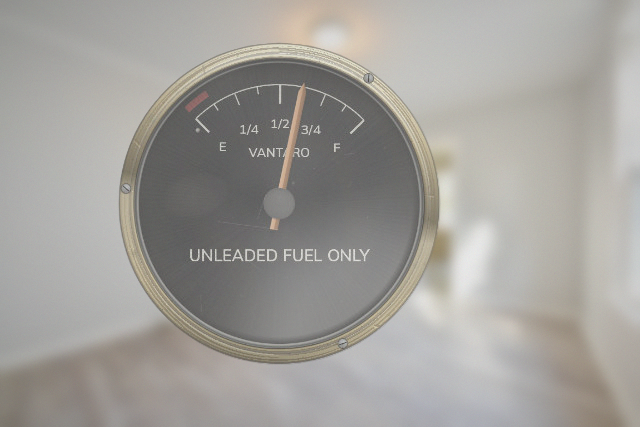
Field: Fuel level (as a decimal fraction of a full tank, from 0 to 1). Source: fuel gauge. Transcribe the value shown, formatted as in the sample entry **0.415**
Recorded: **0.625**
